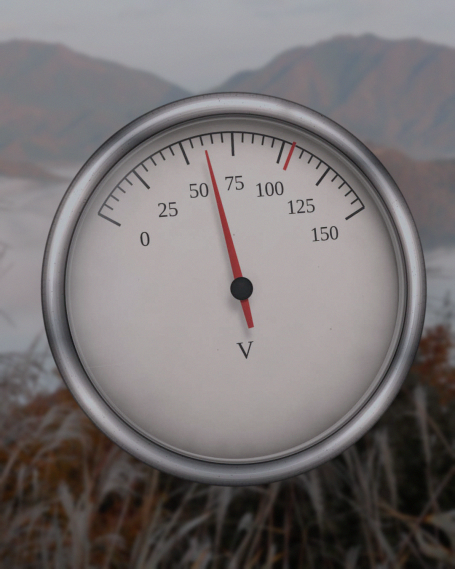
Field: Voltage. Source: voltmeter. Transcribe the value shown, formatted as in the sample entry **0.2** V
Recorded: **60** V
